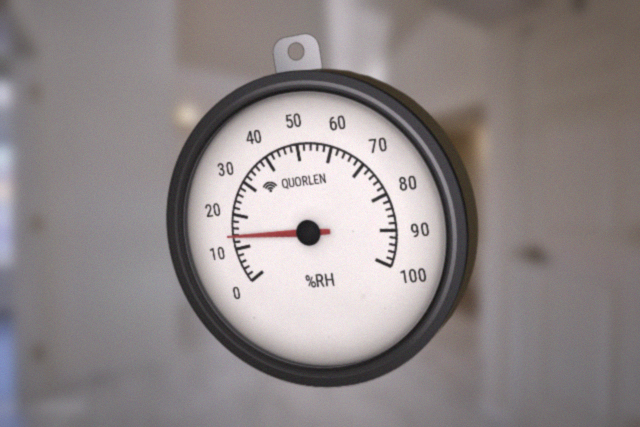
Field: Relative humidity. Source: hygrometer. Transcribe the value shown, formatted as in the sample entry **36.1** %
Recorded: **14** %
